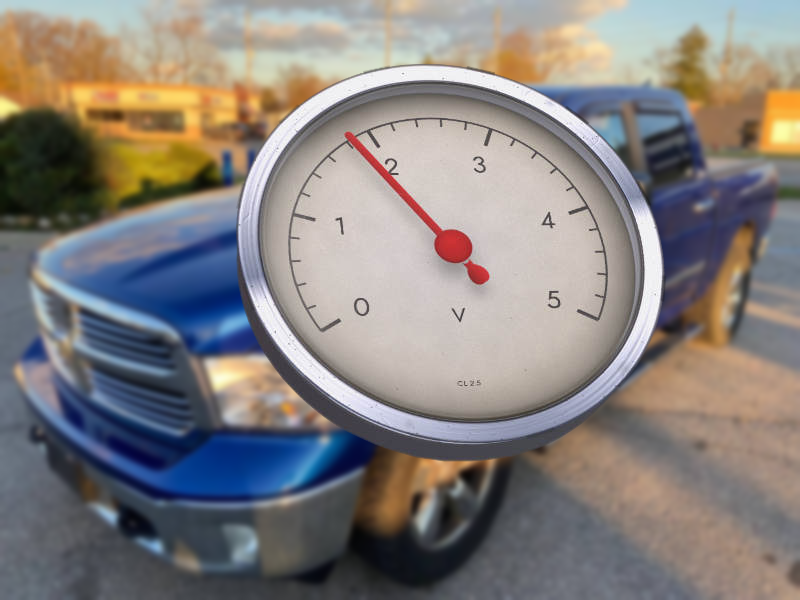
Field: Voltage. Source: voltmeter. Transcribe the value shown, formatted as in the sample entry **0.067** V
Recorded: **1.8** V
